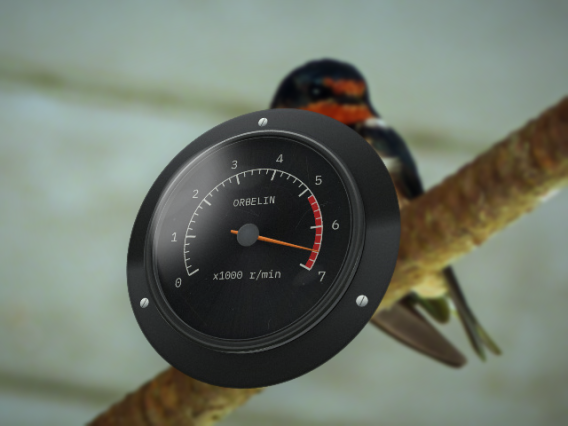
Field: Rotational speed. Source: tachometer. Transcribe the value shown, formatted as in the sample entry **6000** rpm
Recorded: **6600** rpm
